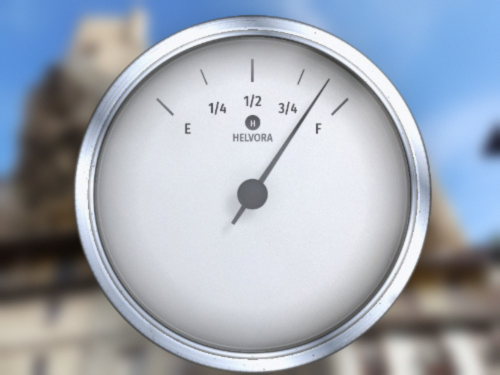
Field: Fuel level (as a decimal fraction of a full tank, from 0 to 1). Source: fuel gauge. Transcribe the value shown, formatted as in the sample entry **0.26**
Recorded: **0.875**
